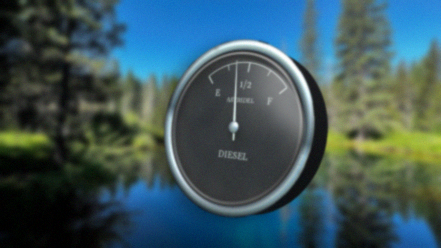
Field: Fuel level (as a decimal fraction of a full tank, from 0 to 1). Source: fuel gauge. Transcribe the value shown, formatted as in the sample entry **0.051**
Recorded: **0.375**
